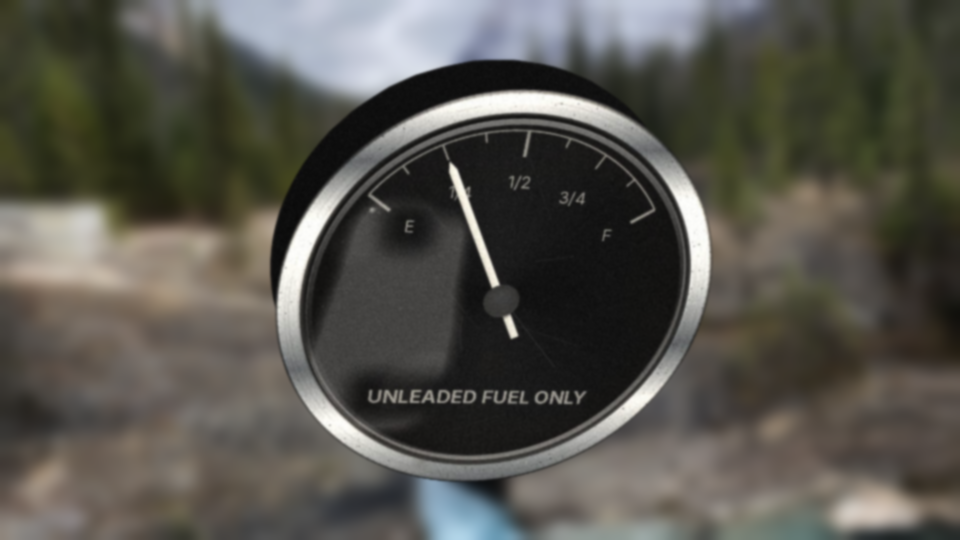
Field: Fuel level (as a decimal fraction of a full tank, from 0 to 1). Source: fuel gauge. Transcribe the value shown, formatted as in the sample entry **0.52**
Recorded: **0.25**
